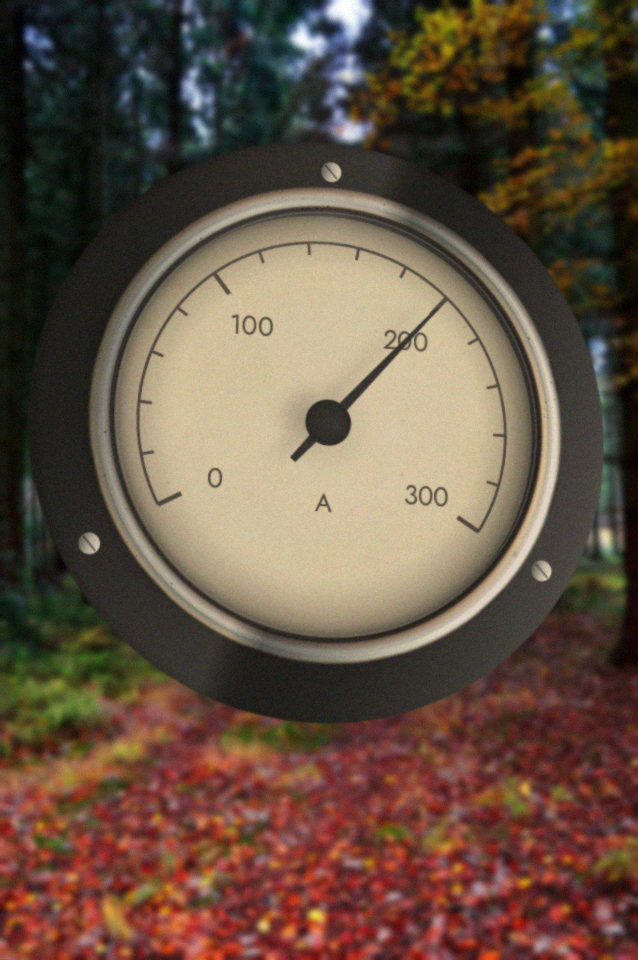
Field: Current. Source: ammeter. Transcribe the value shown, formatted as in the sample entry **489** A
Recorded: **200** A
